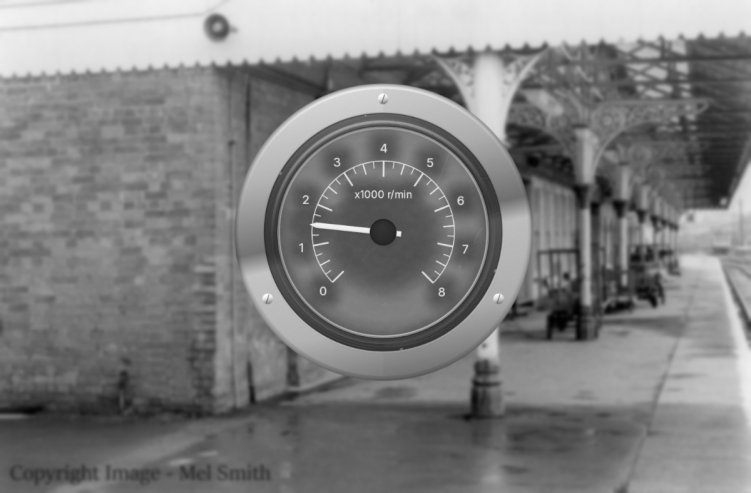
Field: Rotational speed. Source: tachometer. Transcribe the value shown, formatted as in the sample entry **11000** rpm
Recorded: **1500** rpm
